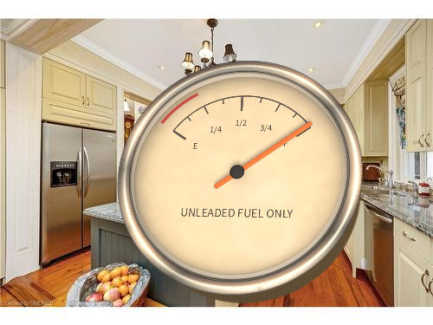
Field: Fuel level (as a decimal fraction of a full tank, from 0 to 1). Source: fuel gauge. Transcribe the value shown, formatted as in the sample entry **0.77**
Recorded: **1**
